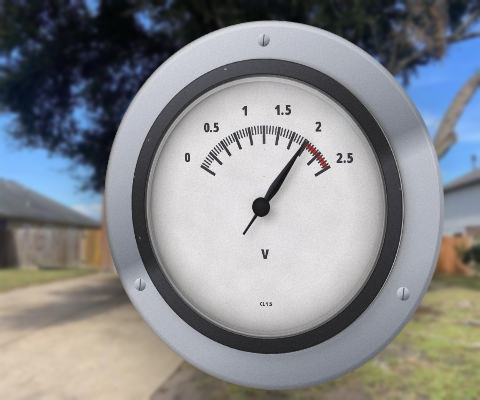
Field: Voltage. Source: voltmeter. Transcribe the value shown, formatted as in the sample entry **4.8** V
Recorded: **2** V
